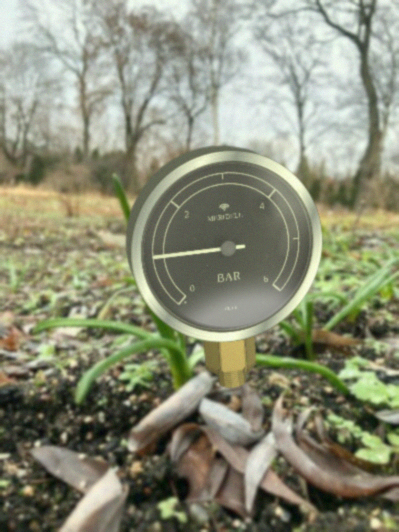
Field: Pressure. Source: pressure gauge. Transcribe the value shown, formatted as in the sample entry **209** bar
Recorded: **1** bar
